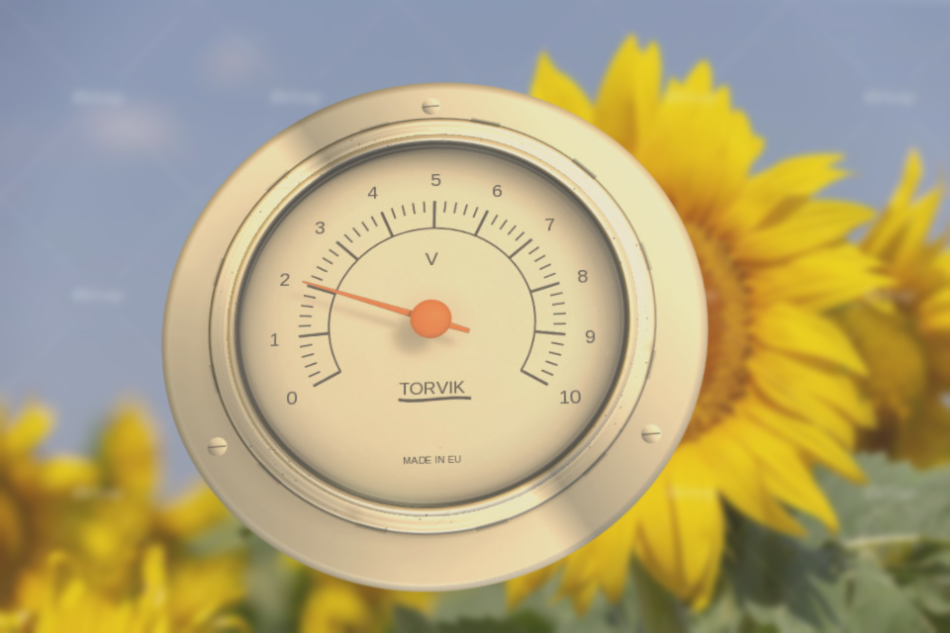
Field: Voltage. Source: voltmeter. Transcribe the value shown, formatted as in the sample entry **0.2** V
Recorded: **2** V
